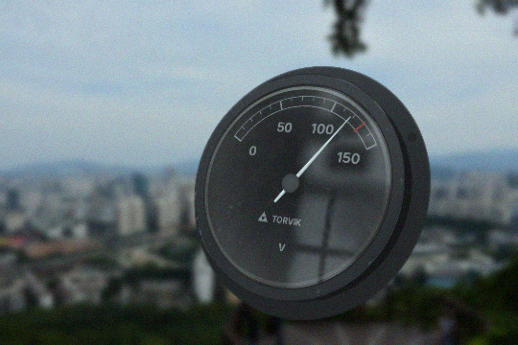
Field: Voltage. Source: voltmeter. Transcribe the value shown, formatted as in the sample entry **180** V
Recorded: **120** V
